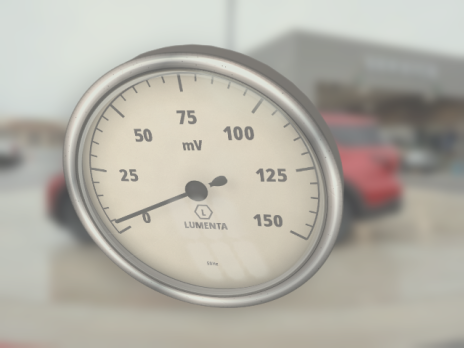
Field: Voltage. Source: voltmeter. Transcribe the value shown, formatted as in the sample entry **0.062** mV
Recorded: **5** mV
